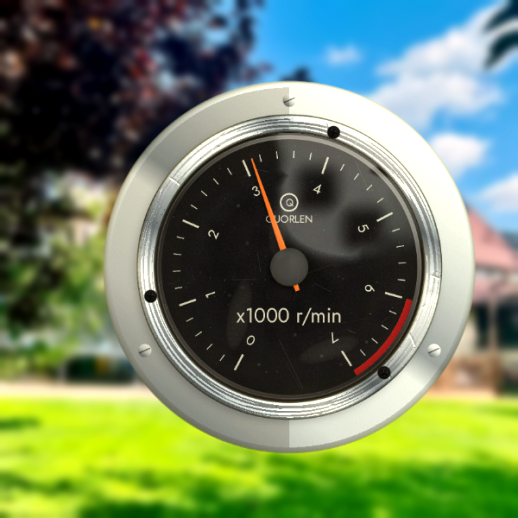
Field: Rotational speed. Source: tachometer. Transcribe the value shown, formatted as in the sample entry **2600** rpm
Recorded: **3100** rpm
